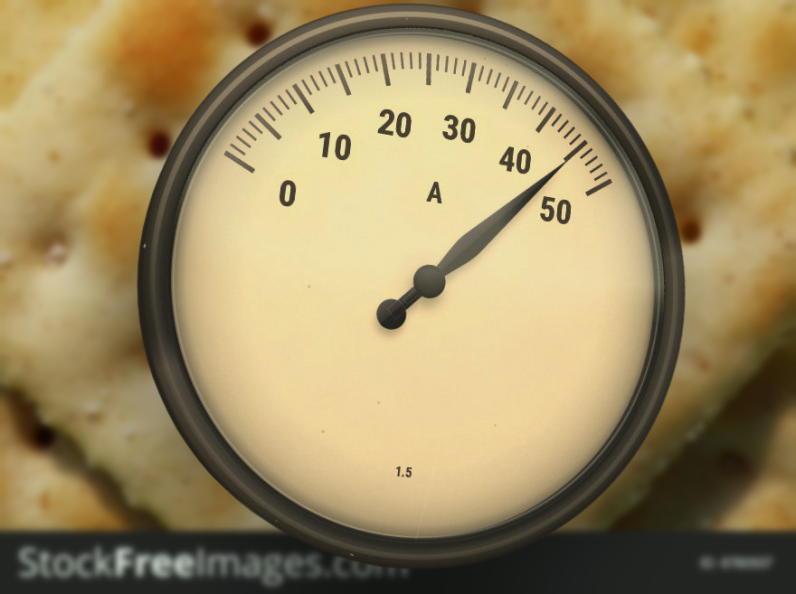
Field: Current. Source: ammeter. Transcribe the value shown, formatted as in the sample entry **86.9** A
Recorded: **45** A
